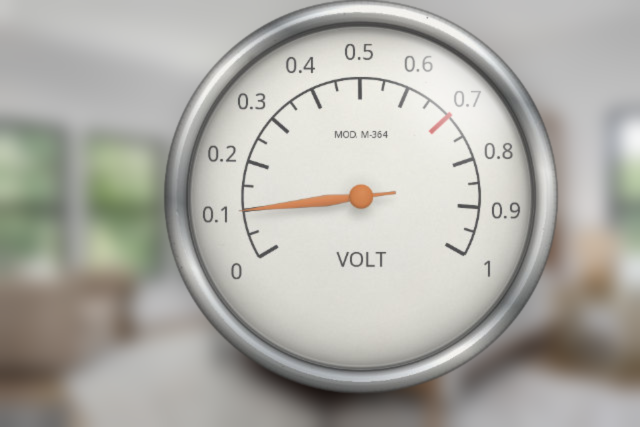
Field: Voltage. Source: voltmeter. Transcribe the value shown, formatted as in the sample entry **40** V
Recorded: **0.1** V
